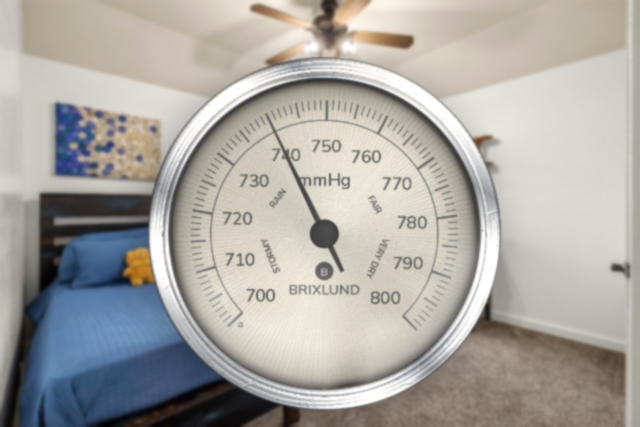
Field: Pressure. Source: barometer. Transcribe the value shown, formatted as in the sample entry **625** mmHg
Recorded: **740** mmHg
